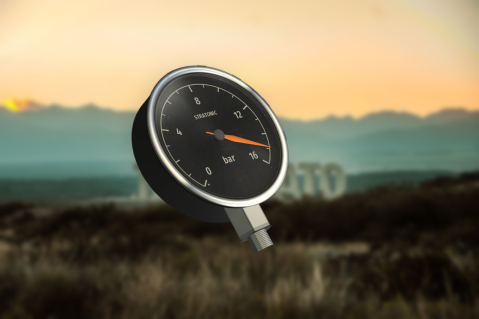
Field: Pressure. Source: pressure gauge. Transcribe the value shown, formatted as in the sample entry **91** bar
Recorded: **15** bar
